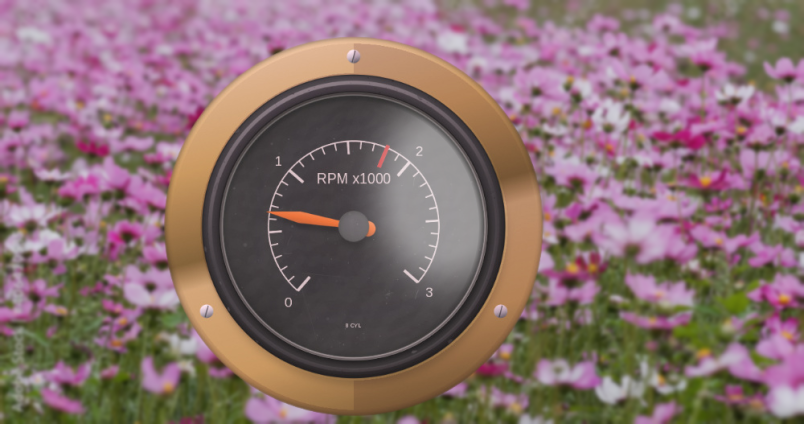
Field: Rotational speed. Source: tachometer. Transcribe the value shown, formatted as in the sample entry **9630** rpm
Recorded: **650** rpm
